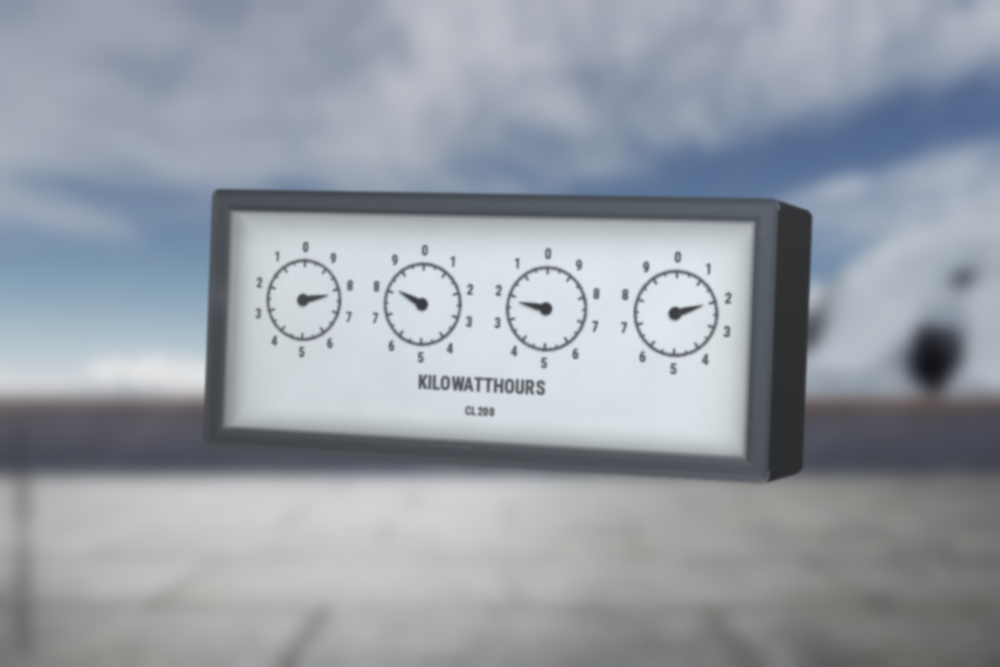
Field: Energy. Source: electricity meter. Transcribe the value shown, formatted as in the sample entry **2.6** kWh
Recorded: **7822** kWh
